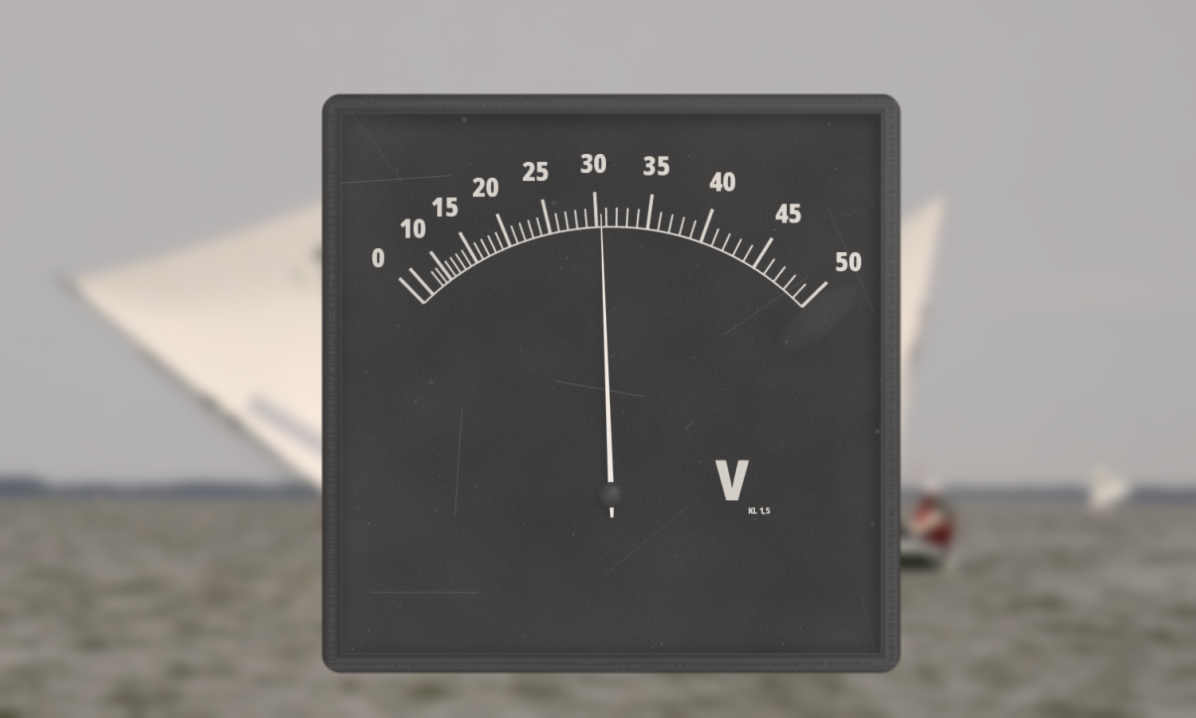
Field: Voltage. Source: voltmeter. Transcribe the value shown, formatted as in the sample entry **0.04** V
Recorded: **30.5** V
